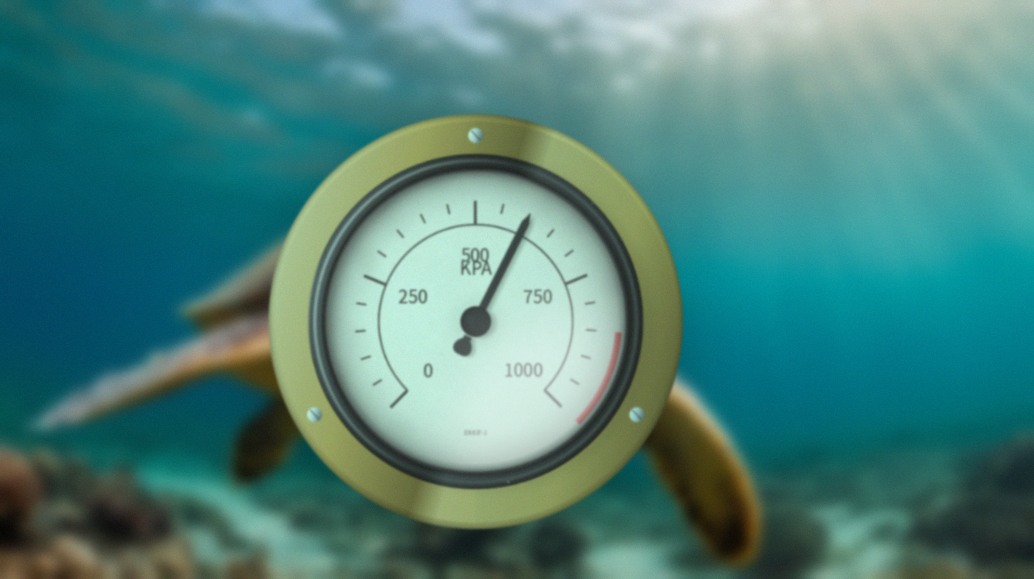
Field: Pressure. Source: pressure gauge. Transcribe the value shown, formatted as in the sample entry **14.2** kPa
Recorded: **600** kPa
